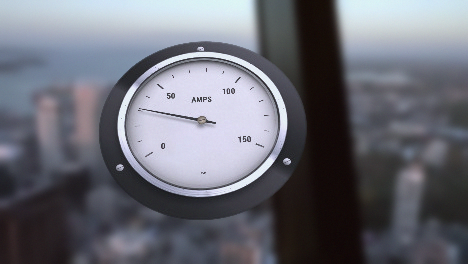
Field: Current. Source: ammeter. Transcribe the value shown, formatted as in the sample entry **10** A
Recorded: **30** A
